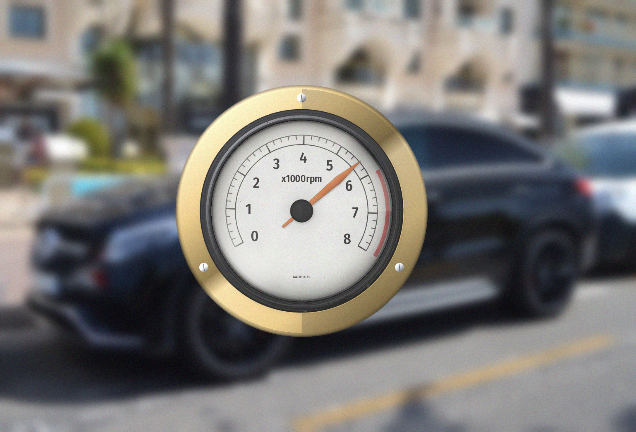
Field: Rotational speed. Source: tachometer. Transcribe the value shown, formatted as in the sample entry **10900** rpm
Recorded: **5600** rpm
